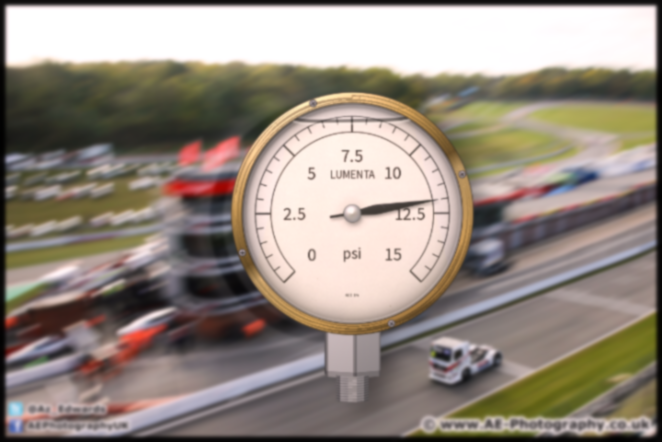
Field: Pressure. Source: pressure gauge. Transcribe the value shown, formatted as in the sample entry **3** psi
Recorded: **12** psi
